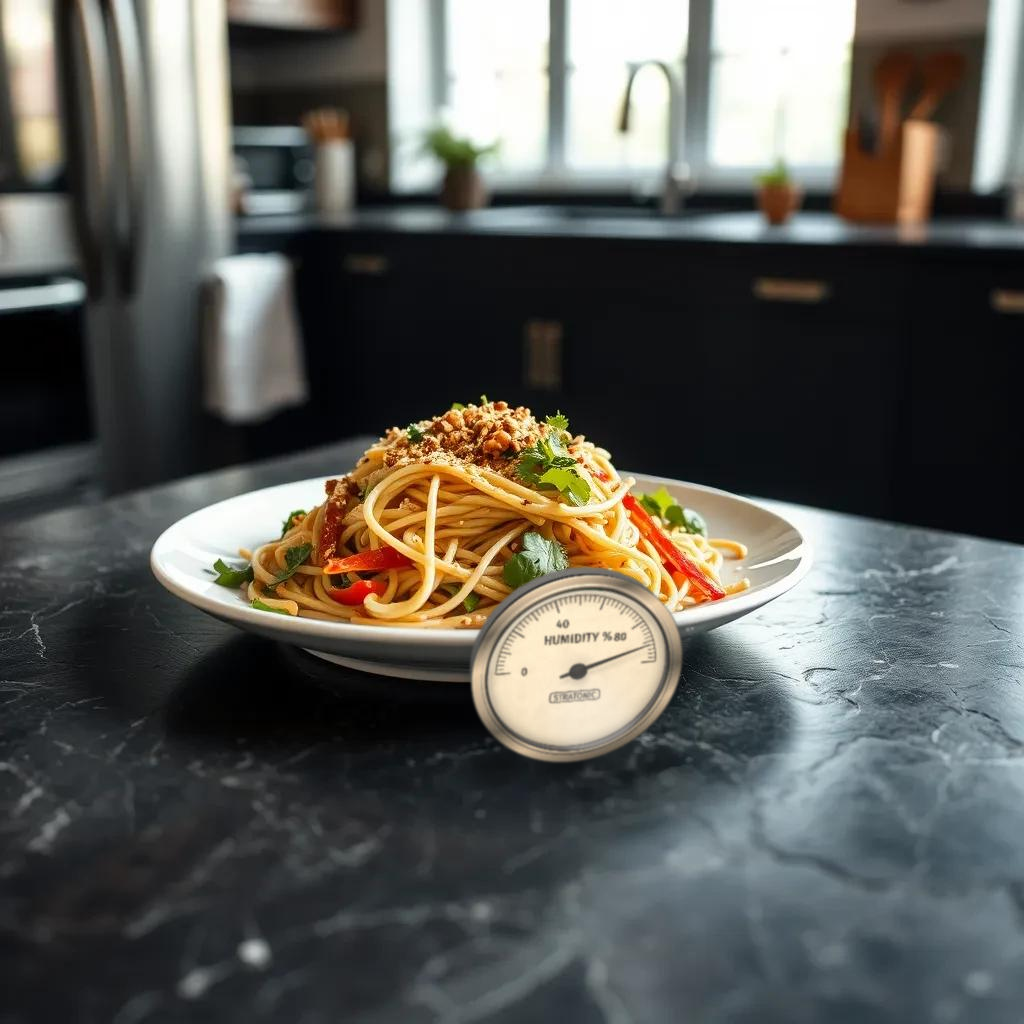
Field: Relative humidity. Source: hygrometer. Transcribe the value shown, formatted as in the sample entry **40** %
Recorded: **90** %
